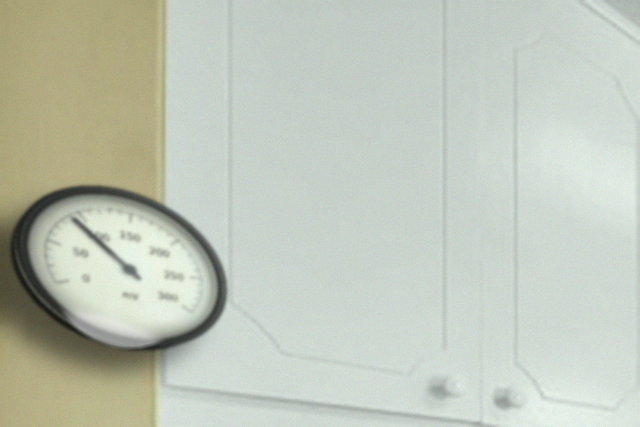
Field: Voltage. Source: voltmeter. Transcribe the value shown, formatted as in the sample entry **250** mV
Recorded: **90** mV
